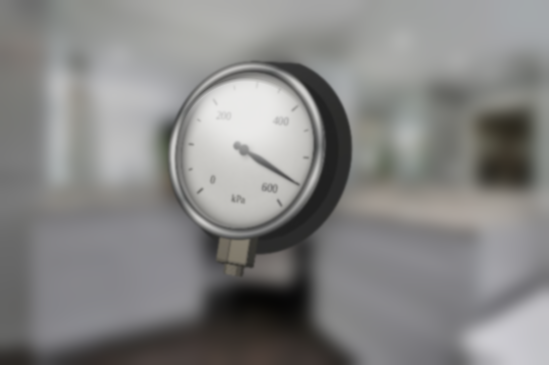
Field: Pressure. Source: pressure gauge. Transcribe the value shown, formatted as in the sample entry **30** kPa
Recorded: **550** kPa
